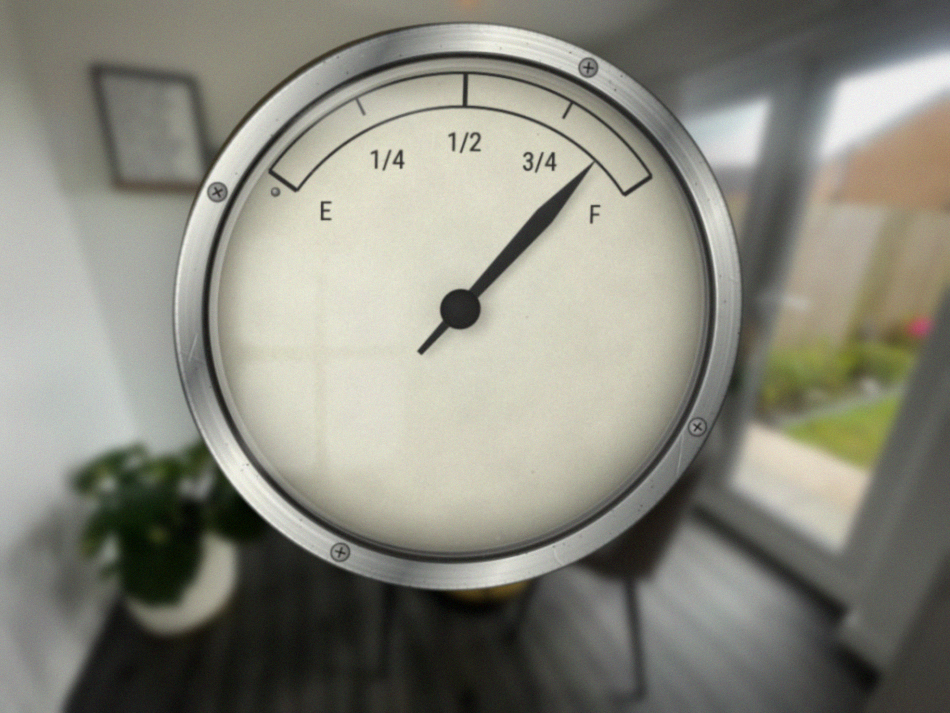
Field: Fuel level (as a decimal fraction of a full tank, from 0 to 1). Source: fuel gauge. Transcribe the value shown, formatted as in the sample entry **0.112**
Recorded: **0.875**
